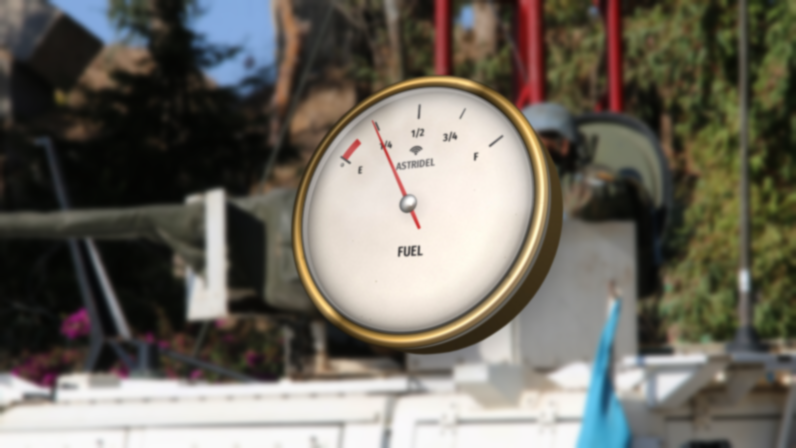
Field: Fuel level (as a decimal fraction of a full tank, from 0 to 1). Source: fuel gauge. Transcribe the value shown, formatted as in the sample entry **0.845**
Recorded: **0.25**
